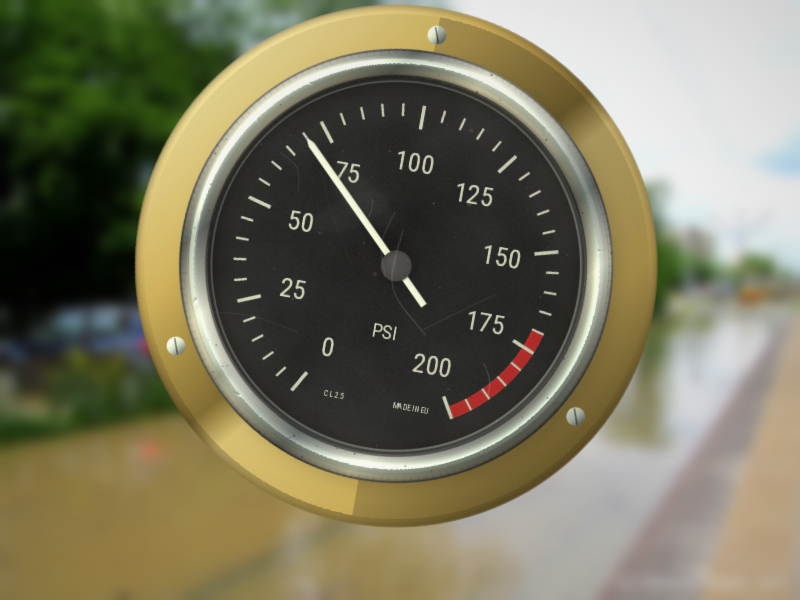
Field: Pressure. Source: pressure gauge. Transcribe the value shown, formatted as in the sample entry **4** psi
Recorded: **70** psi
